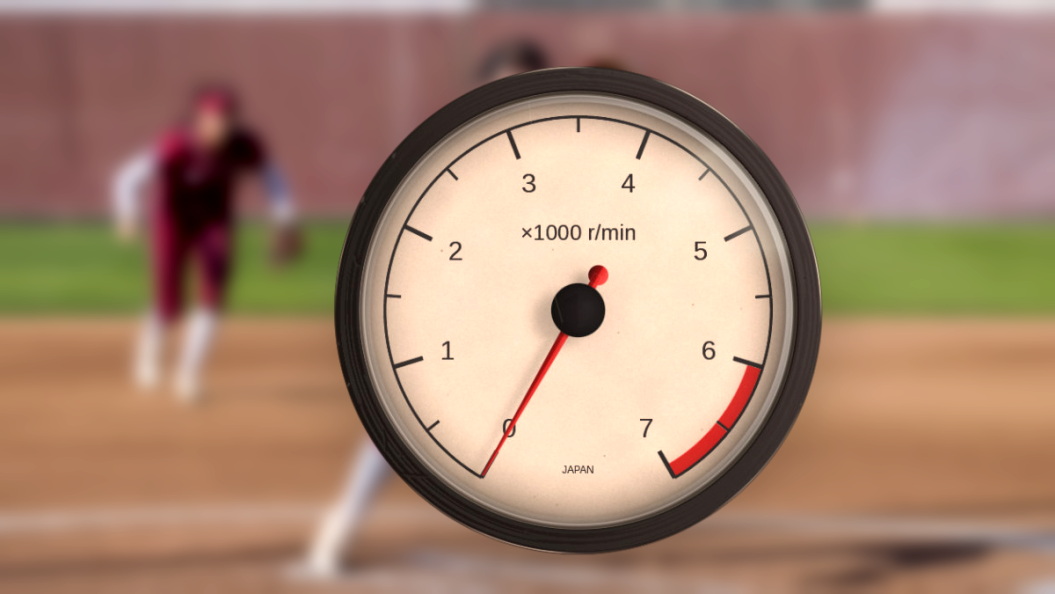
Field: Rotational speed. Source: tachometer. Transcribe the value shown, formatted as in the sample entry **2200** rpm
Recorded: **0** rpm
